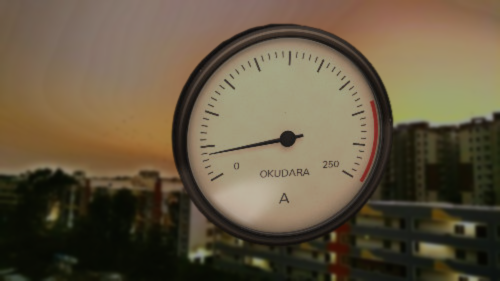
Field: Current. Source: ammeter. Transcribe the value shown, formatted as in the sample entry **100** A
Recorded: **20** A
